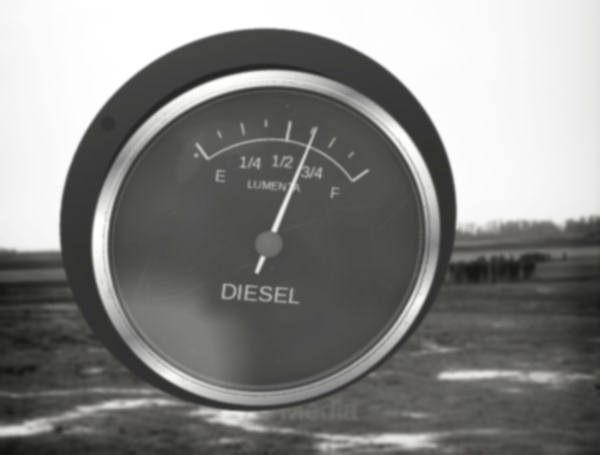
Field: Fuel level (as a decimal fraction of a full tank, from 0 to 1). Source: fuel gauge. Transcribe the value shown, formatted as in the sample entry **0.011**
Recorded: **0.625**
